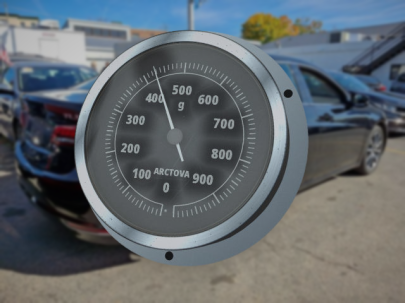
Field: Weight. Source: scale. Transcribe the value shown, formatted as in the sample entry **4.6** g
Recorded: **430** g
